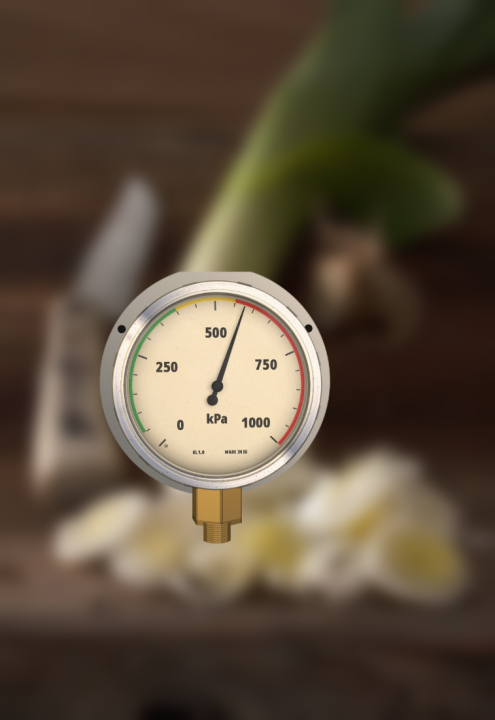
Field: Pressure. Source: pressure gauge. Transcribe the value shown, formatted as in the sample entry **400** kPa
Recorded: **575** kPa
